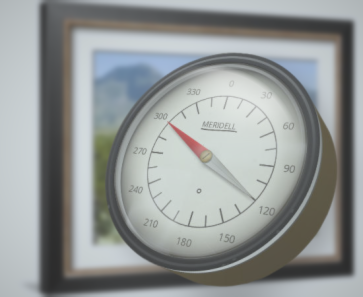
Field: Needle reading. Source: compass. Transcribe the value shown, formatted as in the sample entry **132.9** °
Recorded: **300** °
